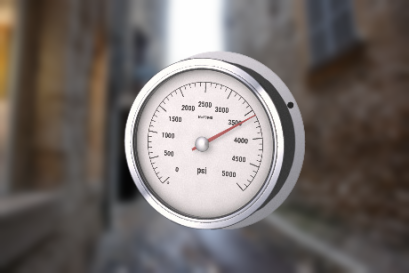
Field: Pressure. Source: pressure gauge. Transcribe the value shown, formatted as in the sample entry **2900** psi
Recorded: **3600** psi
